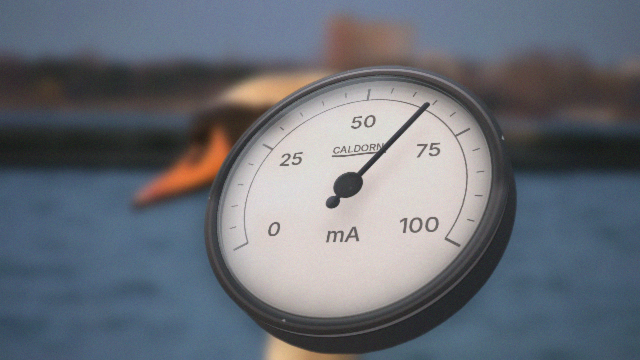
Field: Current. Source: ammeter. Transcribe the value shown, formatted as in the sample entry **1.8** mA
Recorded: **65** mA
